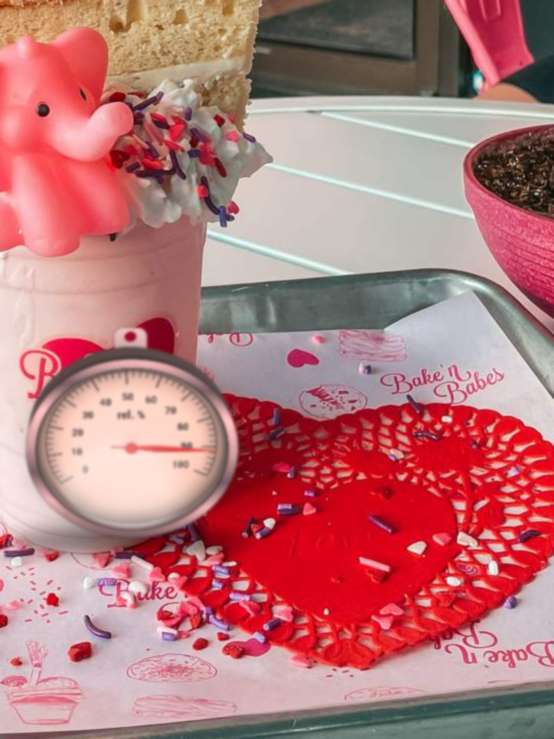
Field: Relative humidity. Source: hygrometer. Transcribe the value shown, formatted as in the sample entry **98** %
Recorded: **90** %
